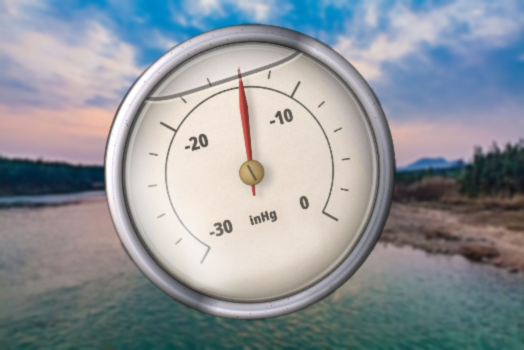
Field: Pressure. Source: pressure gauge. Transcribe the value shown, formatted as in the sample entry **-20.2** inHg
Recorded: **-14** inHg
